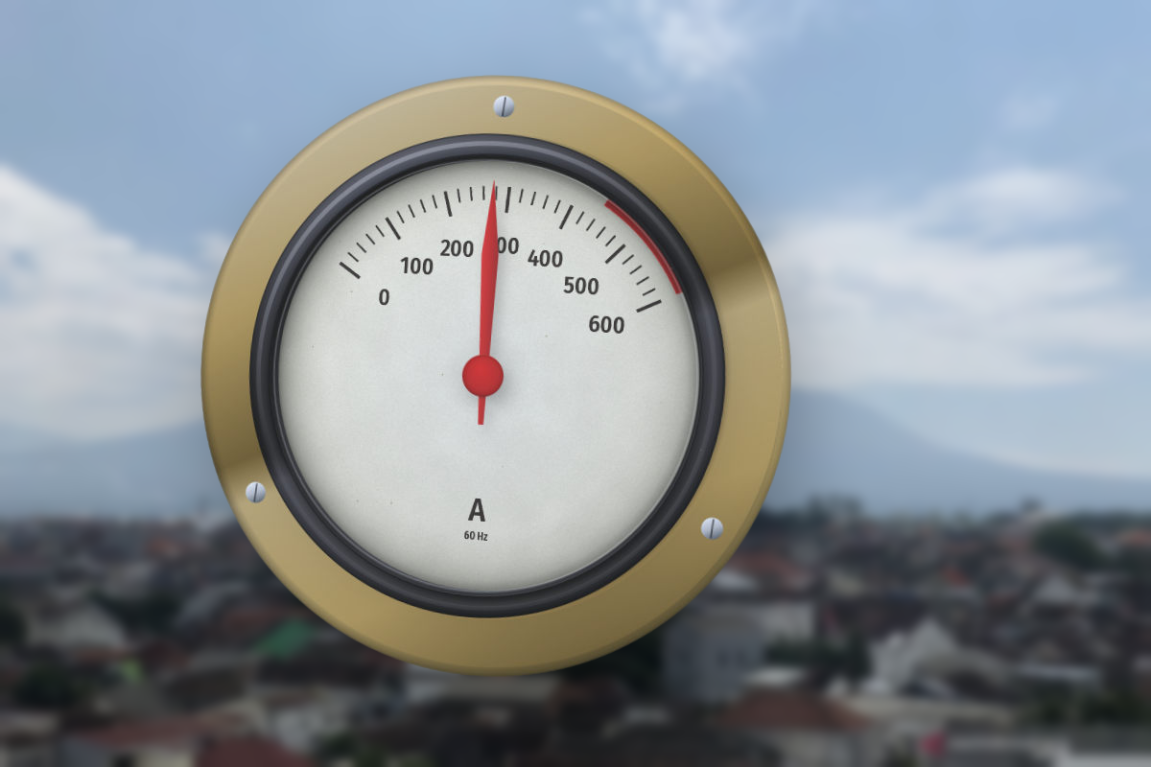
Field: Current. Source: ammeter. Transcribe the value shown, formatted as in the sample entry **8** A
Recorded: **280** A
